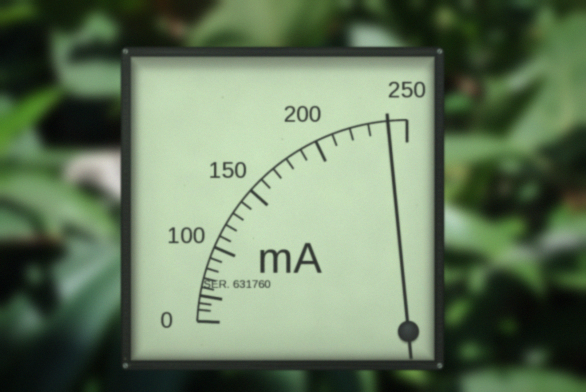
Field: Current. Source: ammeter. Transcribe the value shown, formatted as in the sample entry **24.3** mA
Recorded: **240** mA
